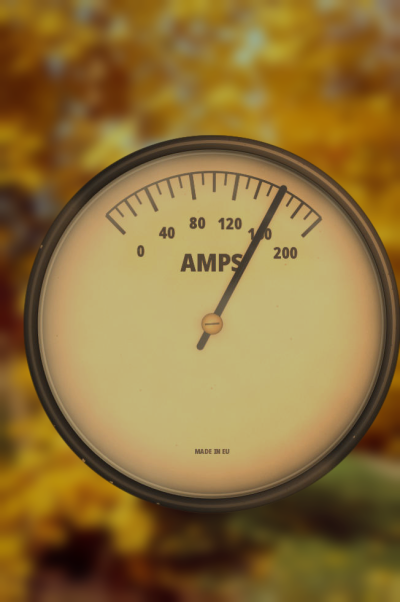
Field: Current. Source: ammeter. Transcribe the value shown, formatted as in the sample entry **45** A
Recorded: **160** A
